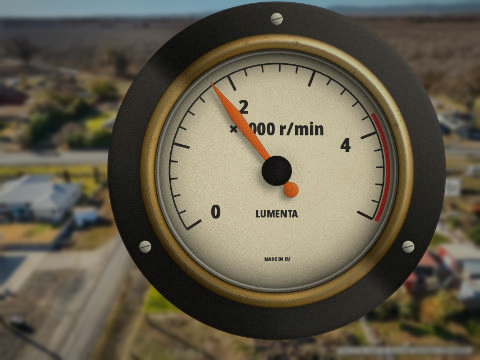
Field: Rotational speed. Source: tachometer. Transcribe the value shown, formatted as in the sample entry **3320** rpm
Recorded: **1800** rpm
